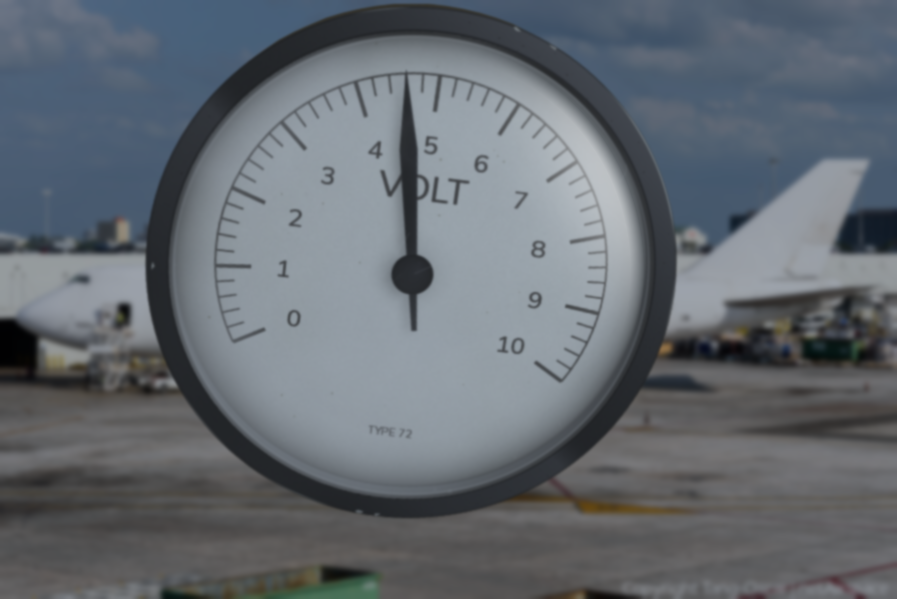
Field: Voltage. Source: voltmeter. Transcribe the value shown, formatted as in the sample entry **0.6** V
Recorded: **4.6** V
